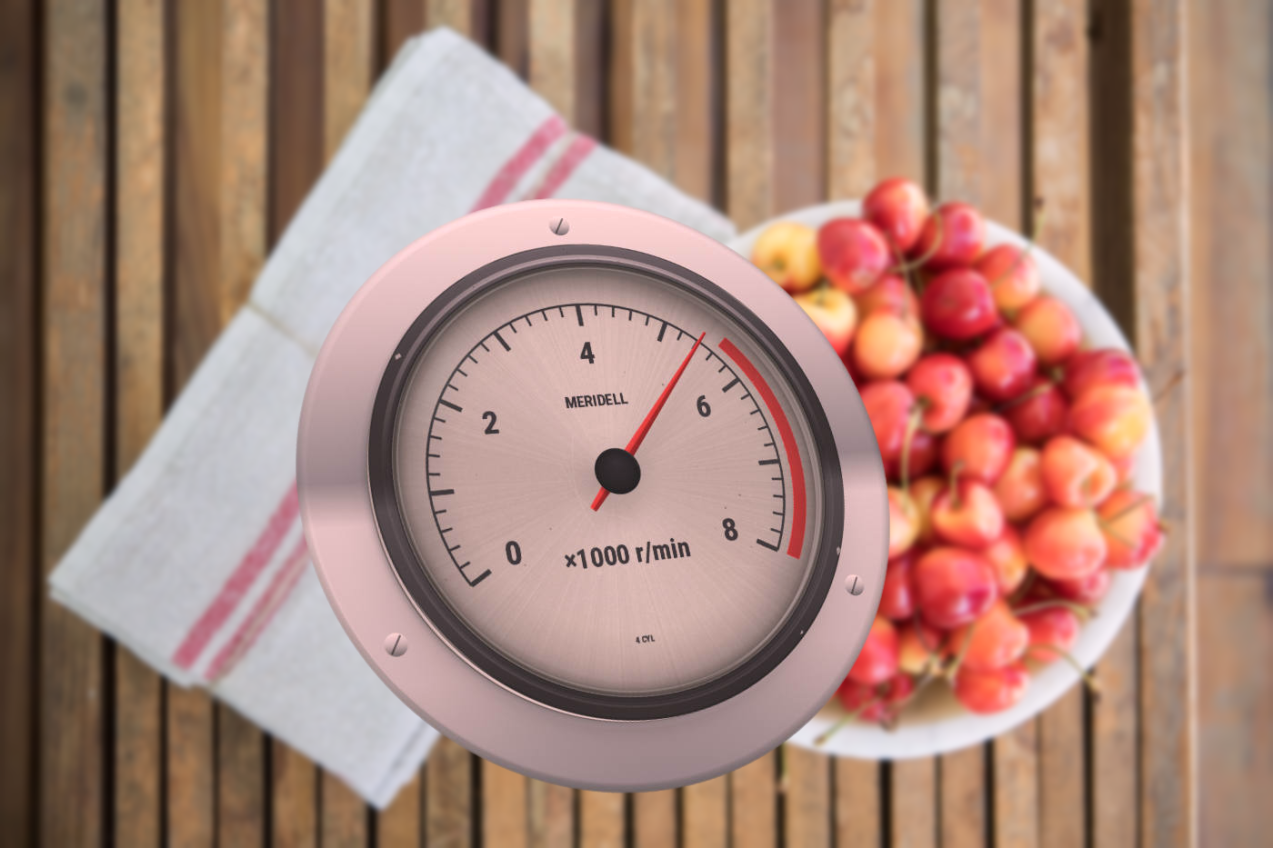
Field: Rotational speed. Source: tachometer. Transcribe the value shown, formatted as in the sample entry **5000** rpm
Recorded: **5400** rpm
